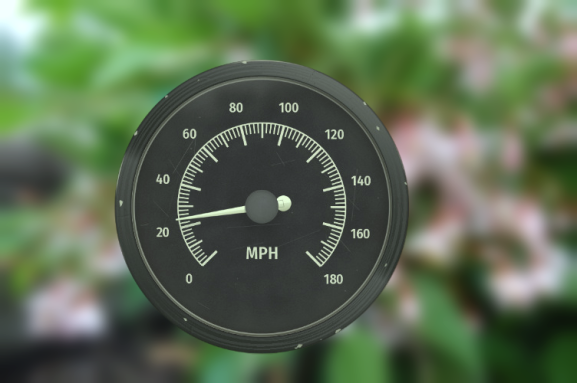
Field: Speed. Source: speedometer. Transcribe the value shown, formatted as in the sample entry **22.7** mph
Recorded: **24** mph
